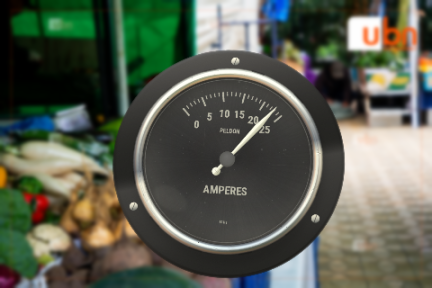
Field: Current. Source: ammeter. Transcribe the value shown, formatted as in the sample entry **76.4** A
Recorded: **23** A
